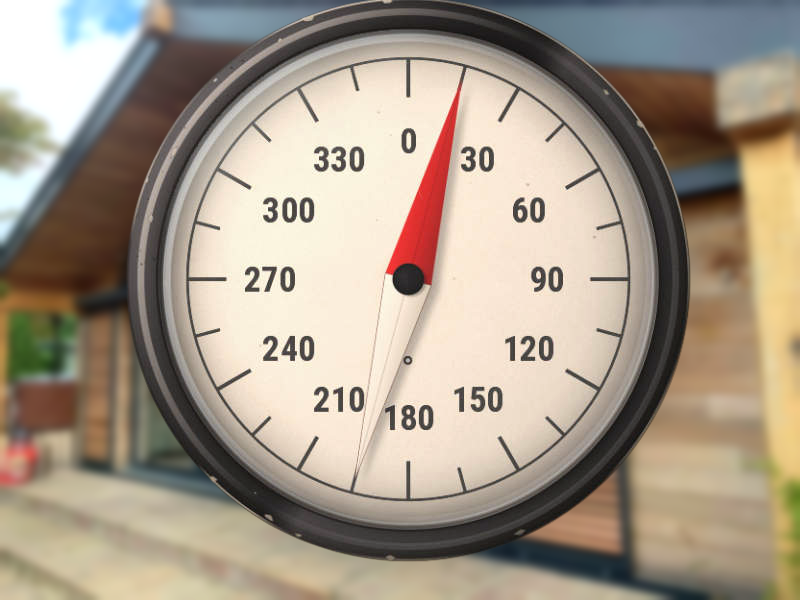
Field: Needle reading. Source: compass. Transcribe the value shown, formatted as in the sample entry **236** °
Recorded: **15** °
